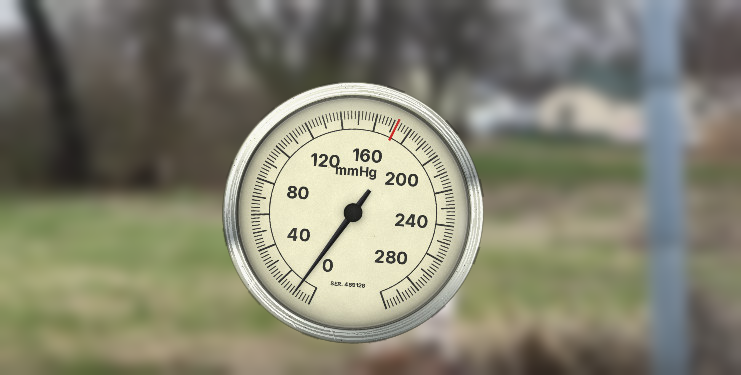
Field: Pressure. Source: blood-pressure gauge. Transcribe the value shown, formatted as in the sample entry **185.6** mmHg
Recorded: **10** mmHg
